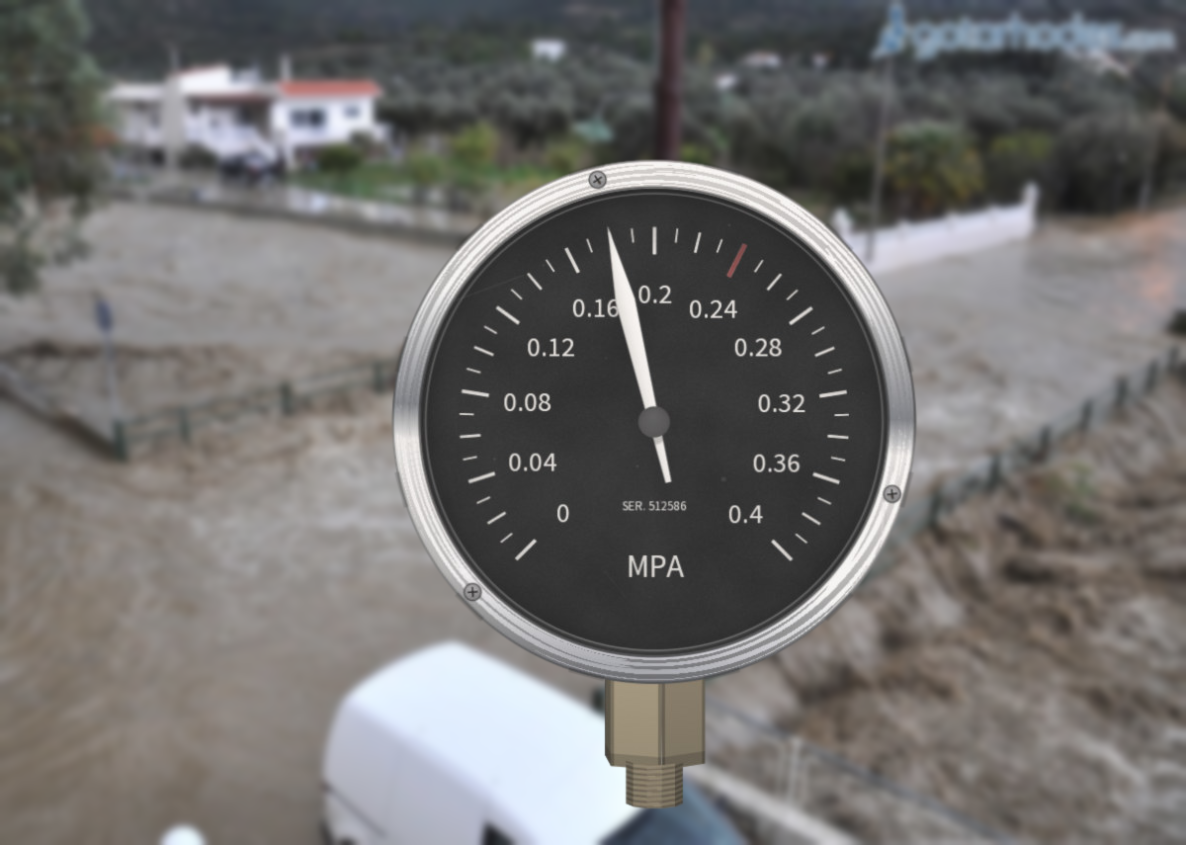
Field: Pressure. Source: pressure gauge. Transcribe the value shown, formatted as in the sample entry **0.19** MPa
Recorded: **0.18** MPa
